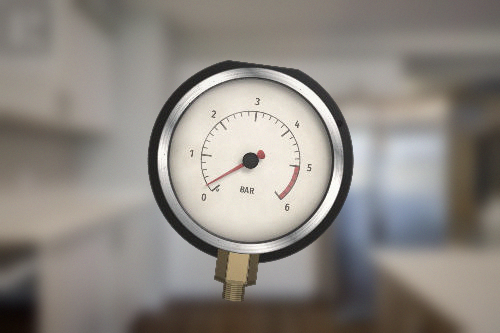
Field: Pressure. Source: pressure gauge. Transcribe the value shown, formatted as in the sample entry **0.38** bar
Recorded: **0.2** bar
